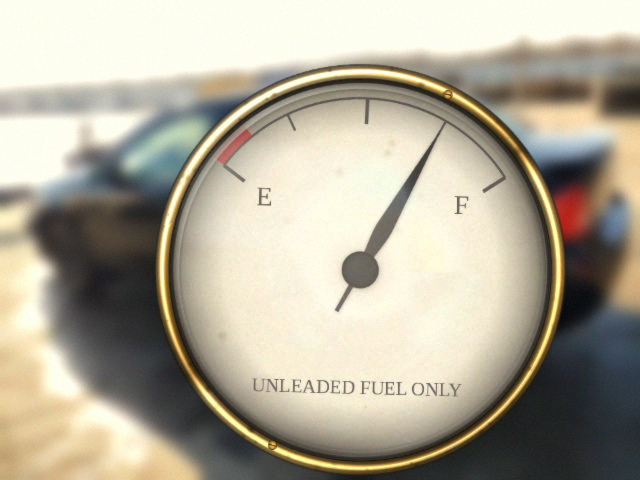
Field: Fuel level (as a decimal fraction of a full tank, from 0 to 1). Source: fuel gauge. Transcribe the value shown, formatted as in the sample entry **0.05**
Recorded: **0.75**
